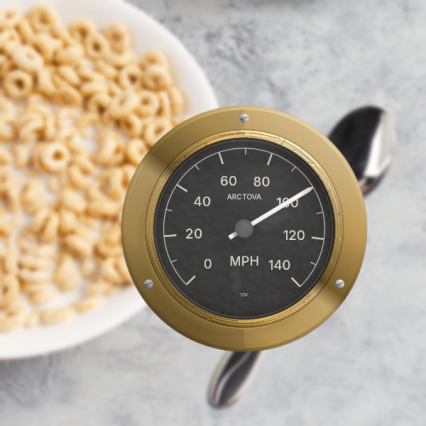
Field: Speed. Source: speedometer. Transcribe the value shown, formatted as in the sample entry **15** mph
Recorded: **100** mph
